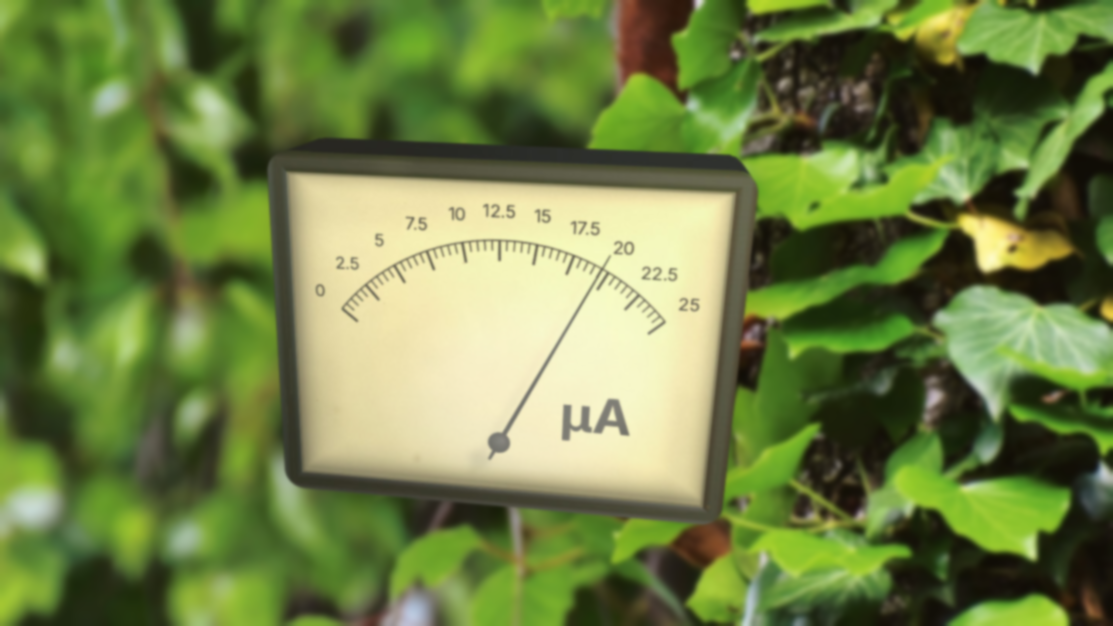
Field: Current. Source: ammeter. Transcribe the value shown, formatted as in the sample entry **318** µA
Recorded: **19.5** µA
